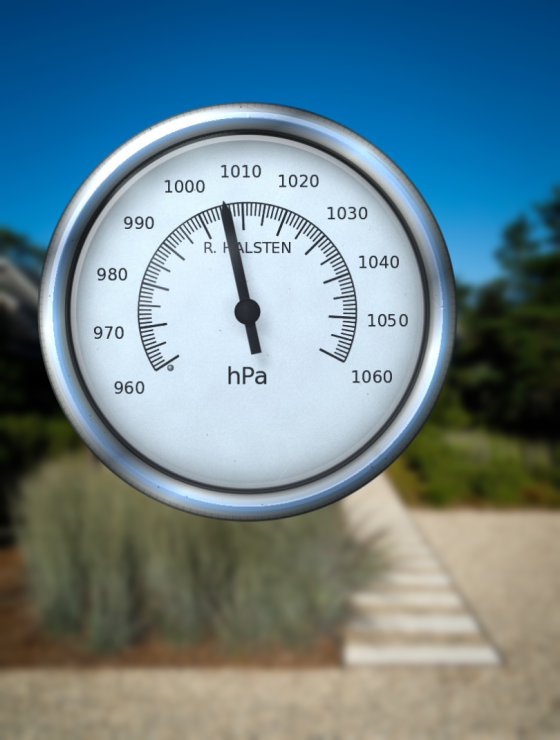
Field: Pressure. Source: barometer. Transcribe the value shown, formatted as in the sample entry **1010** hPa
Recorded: **1006** hPa
